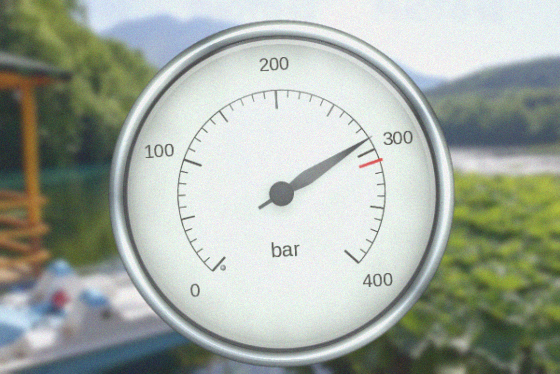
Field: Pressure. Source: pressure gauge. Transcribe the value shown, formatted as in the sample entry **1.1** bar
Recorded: **290** bar
